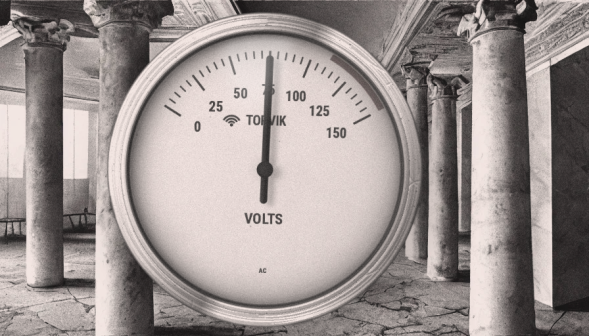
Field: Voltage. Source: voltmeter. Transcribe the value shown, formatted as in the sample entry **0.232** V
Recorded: **75** V
